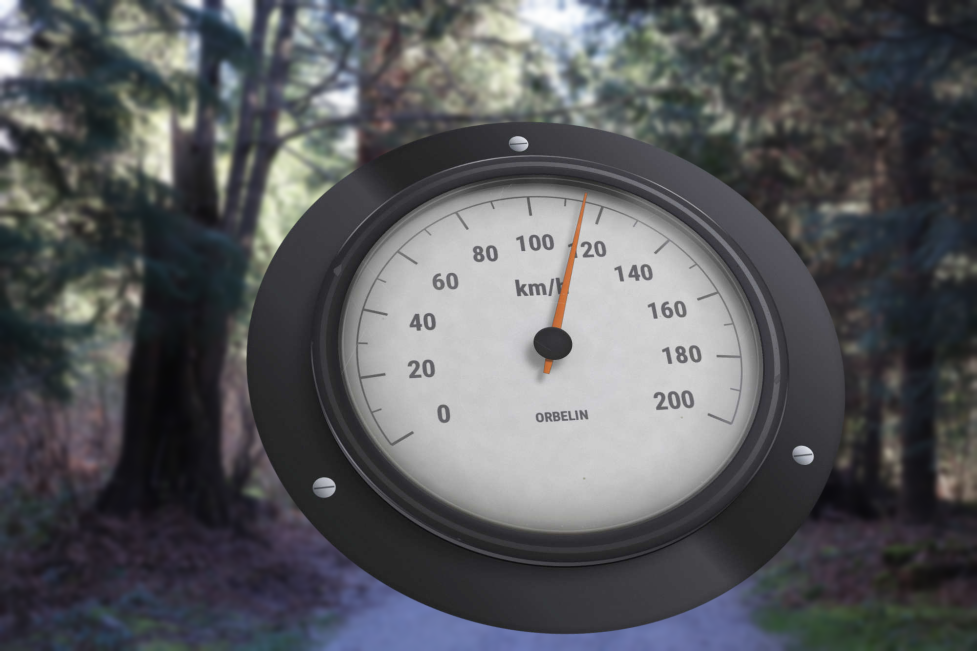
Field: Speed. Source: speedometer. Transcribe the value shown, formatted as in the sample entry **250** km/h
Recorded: **115** km/h
